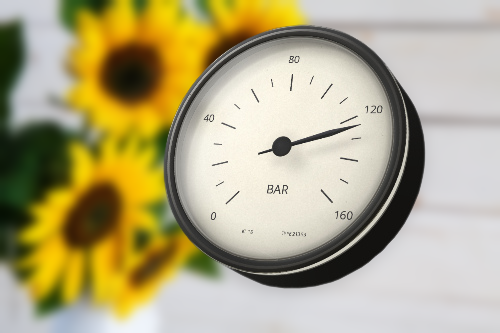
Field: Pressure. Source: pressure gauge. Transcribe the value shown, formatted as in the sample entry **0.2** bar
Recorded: **125** bar
